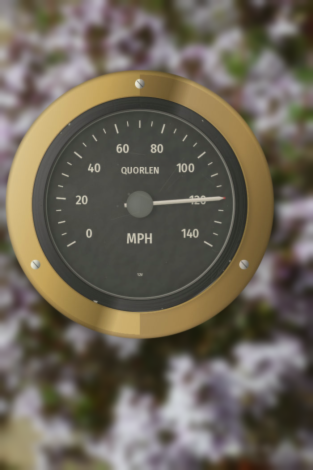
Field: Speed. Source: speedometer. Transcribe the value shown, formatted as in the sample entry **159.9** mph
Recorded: **120** mph
